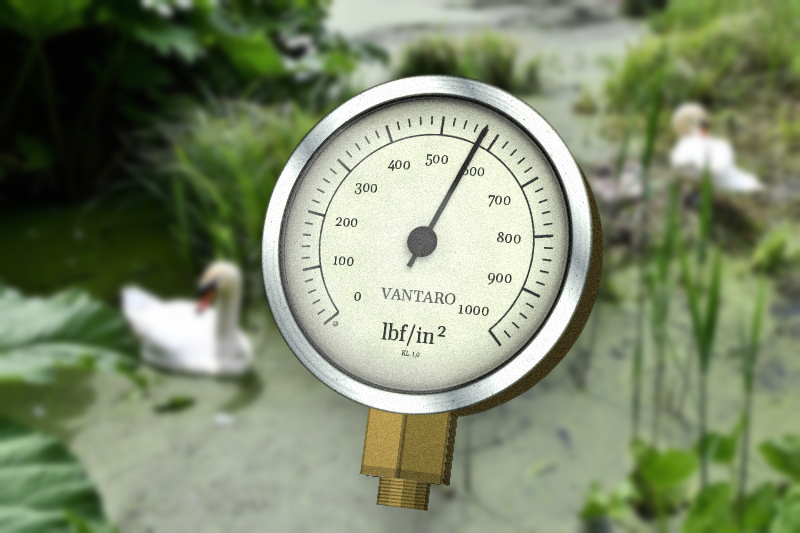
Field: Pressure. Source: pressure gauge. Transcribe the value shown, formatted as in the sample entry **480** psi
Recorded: **580** psi
